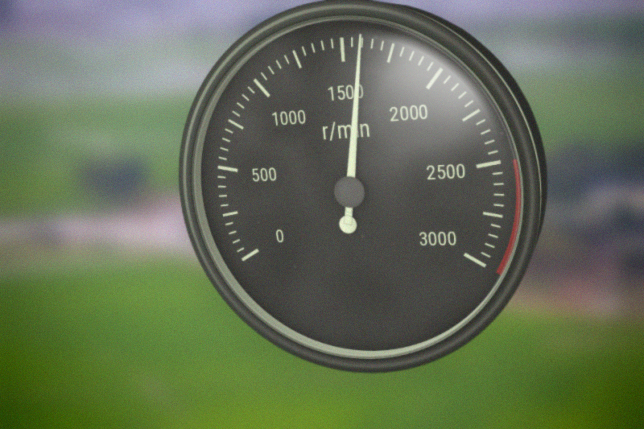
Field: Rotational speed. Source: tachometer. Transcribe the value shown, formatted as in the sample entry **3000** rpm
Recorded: **1600** rpm
